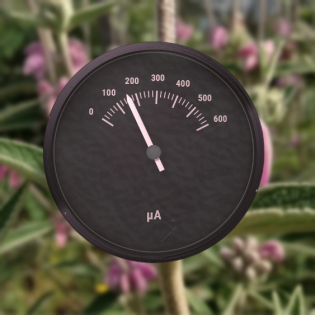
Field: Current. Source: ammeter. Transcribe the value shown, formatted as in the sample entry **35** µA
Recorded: **160** µA
